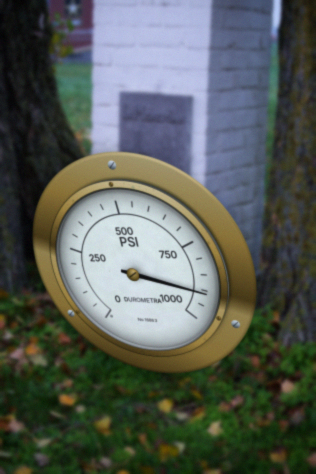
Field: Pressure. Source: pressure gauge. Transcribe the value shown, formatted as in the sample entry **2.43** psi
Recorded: **900** psi
